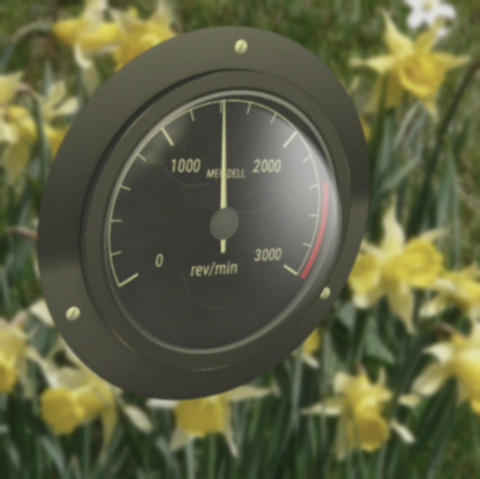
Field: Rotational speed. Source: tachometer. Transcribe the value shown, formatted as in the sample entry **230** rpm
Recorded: **1400** rpm
